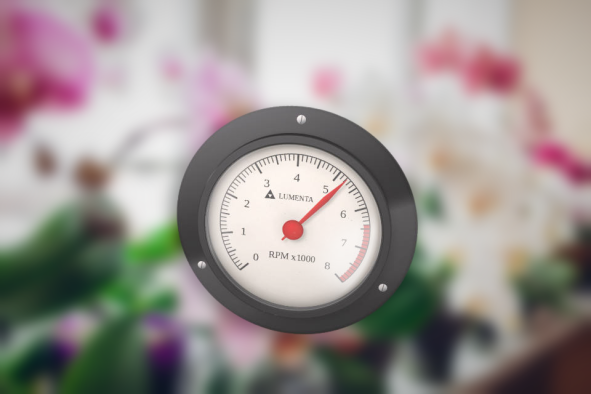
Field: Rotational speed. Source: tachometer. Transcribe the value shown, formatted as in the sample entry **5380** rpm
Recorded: **5200** rpm
